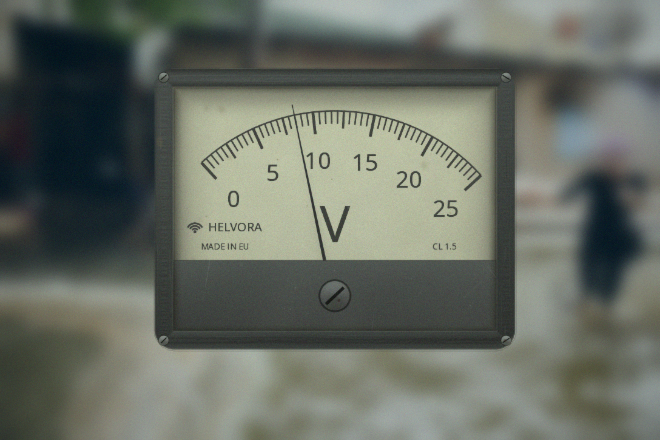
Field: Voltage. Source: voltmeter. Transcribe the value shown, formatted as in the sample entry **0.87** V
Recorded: **8.5** V
